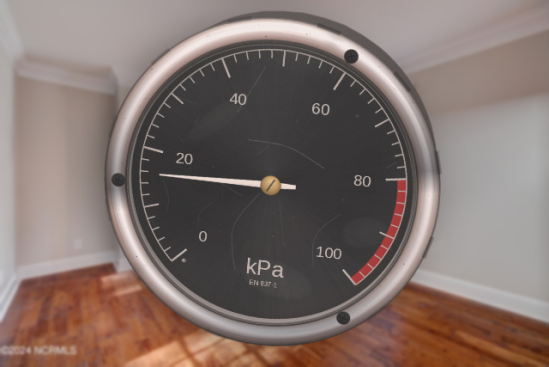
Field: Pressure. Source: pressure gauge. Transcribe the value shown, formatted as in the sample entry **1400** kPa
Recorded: **16** kPa
